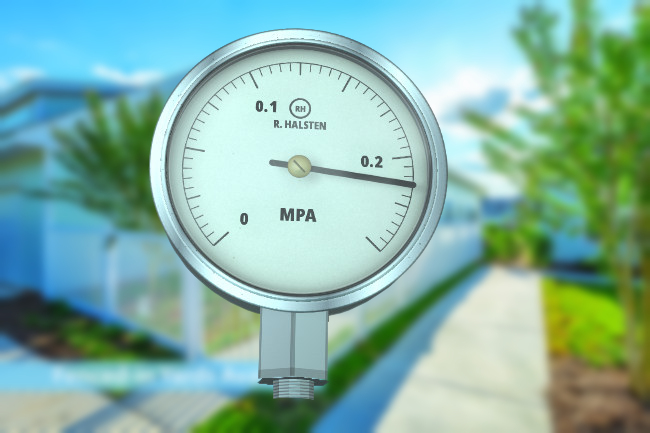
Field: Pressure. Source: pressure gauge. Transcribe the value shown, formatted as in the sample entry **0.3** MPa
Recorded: **0.215** MPa
